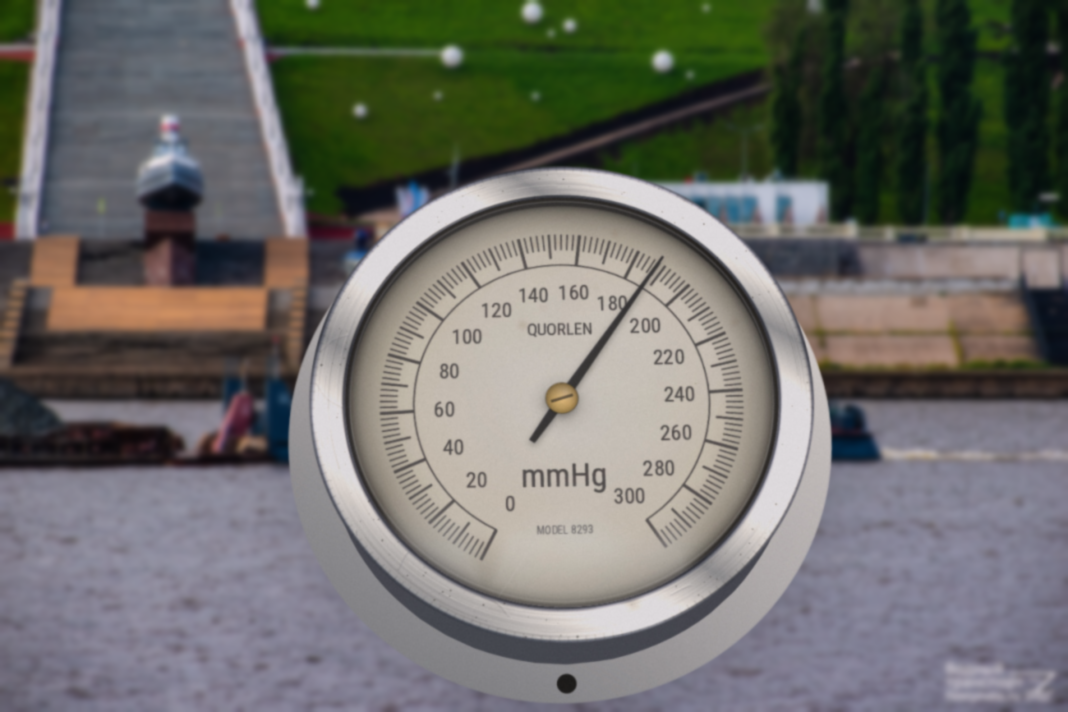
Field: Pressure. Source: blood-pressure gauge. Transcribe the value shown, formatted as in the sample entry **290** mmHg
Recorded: **188** mmHg
